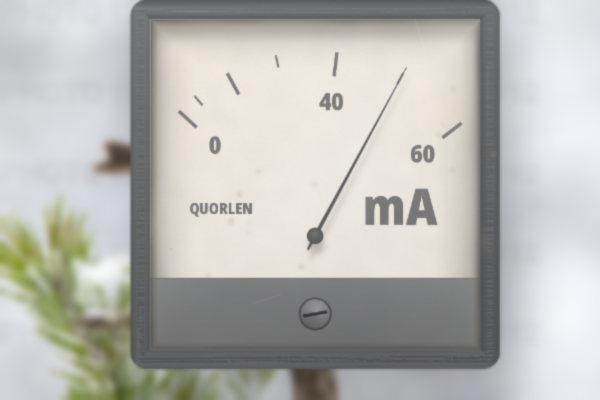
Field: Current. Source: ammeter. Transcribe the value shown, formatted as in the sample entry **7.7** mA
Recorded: **50** mA
